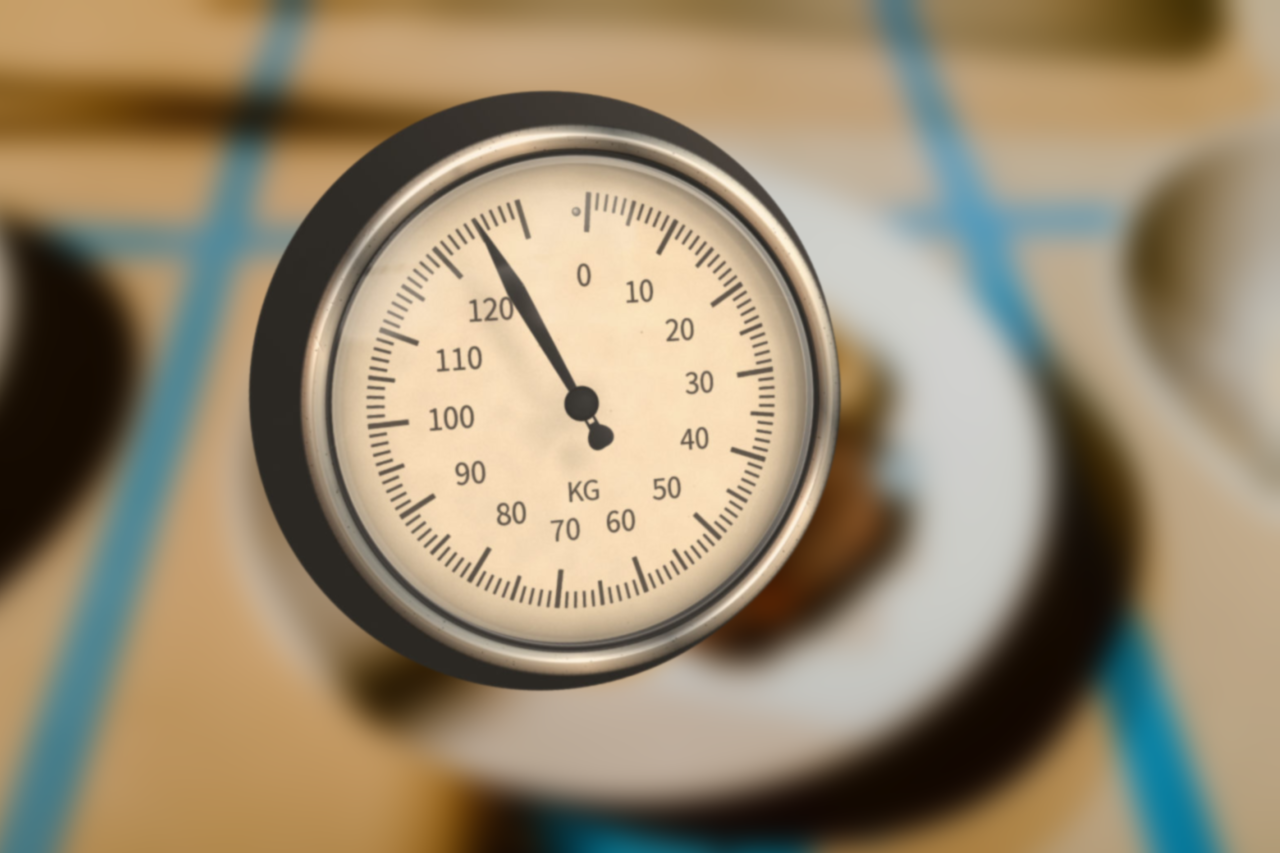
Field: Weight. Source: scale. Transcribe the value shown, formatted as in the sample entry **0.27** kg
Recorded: **125** kg
